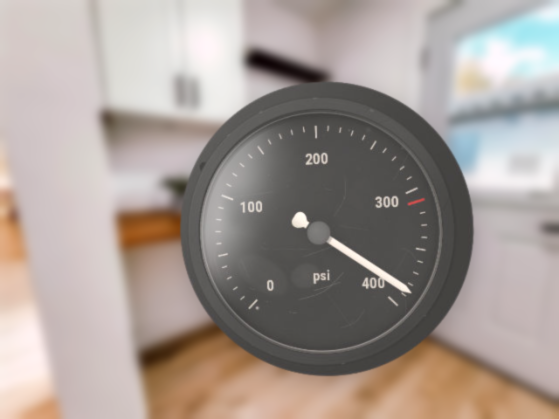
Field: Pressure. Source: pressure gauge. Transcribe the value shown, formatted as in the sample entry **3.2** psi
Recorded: **385** psi
